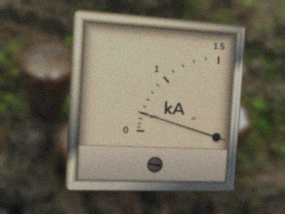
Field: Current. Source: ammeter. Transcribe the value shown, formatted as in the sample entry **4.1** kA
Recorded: **0.5** kA
